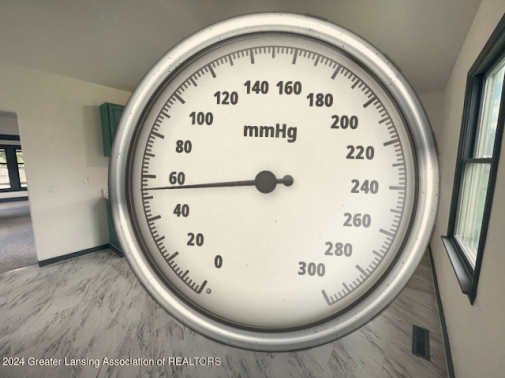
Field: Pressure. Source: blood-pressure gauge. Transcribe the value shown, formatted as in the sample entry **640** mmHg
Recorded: **54** mmHg
